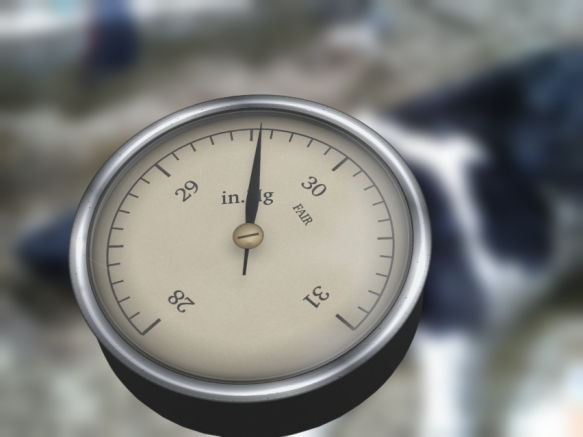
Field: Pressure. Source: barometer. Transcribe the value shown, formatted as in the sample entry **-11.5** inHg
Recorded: **29.55** inHg
